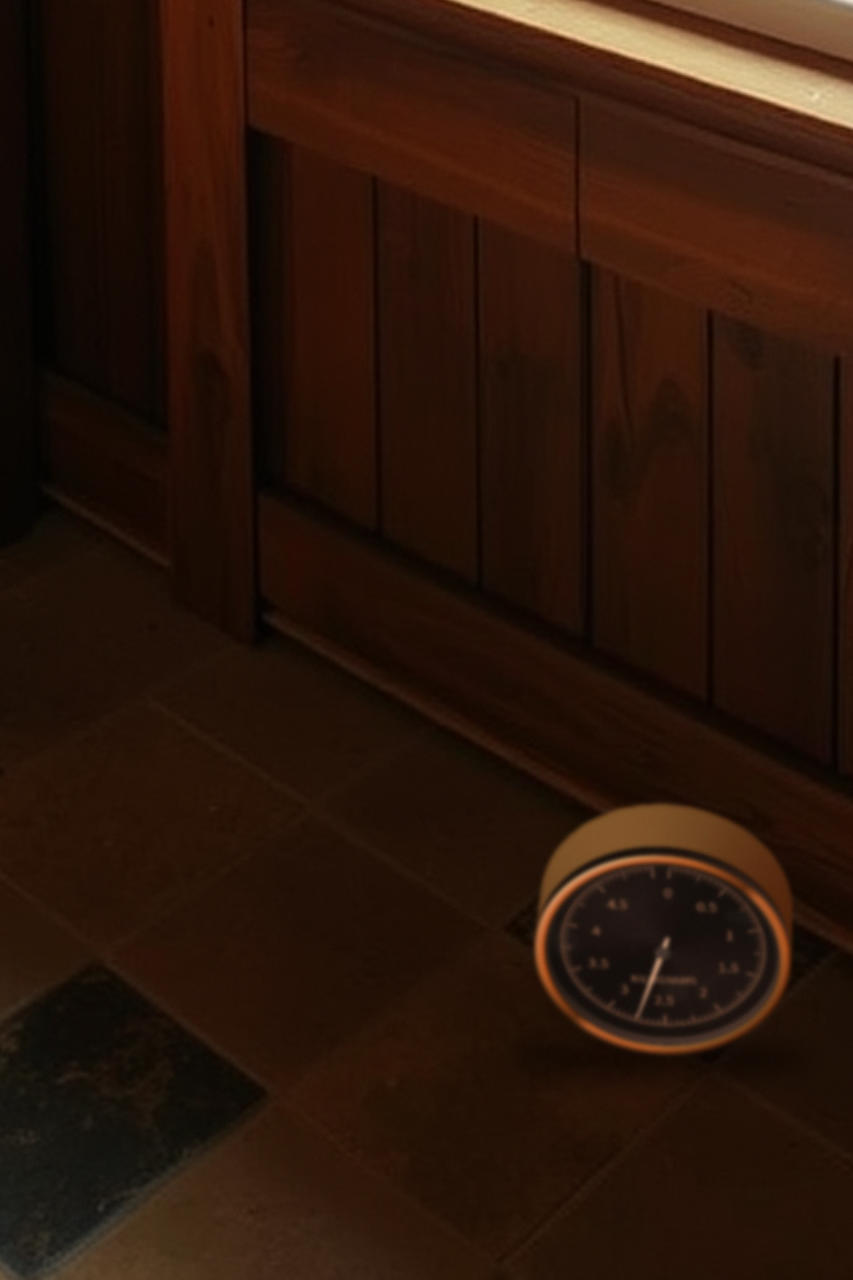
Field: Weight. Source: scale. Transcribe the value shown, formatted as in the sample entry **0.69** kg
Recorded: **2.75** kg
